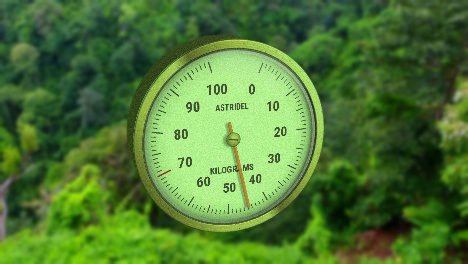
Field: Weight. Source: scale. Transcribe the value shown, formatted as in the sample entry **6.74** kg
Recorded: **45** kg
